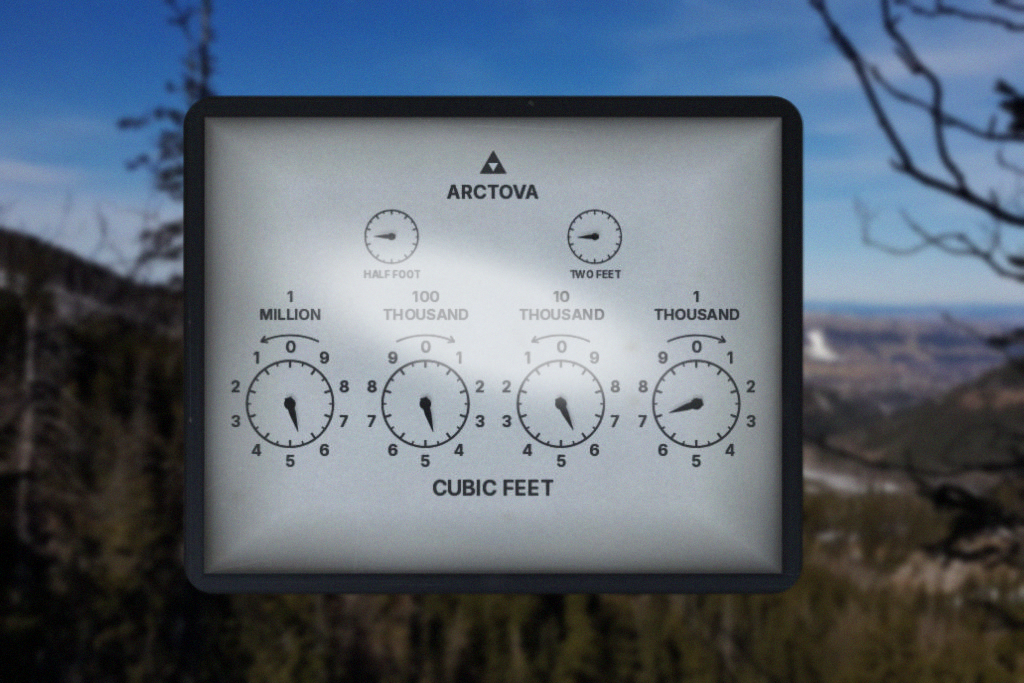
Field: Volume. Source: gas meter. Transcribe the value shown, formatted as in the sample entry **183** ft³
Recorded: **545700** ft³
